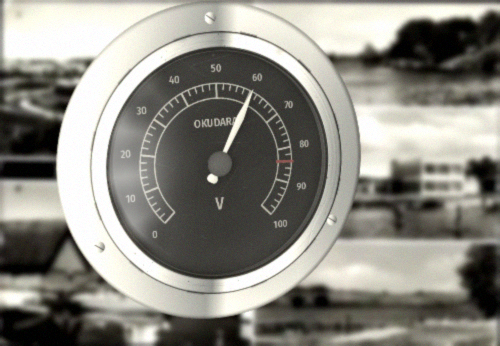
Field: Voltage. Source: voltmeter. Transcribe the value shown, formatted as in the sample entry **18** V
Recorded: **60** V
